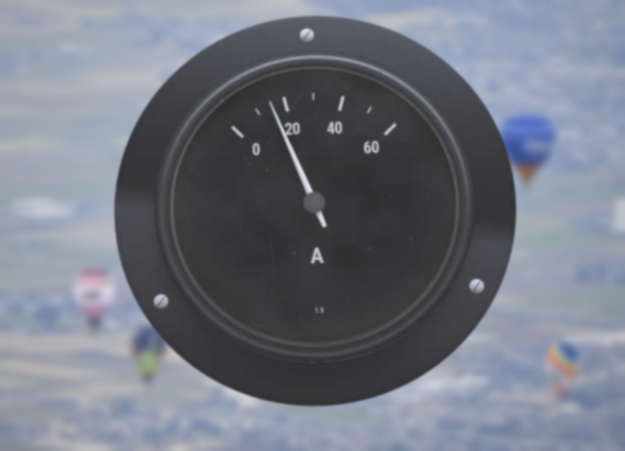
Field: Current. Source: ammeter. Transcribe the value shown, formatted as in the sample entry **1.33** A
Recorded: **15** A
